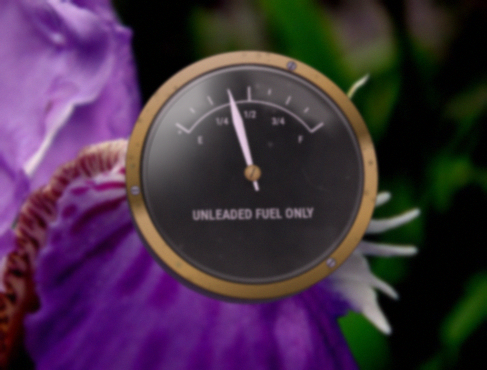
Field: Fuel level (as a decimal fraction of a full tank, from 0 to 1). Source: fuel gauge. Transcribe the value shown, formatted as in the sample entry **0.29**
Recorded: **0.375**
